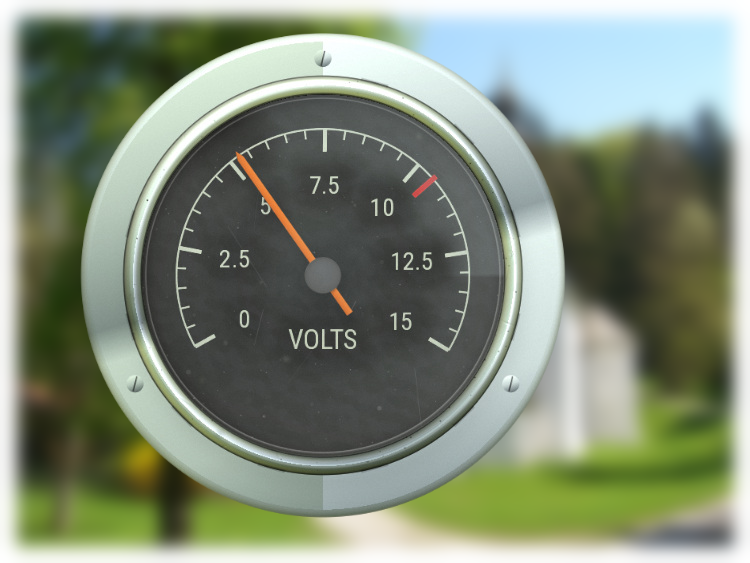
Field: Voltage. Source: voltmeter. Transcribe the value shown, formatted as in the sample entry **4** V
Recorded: **5.25** V
